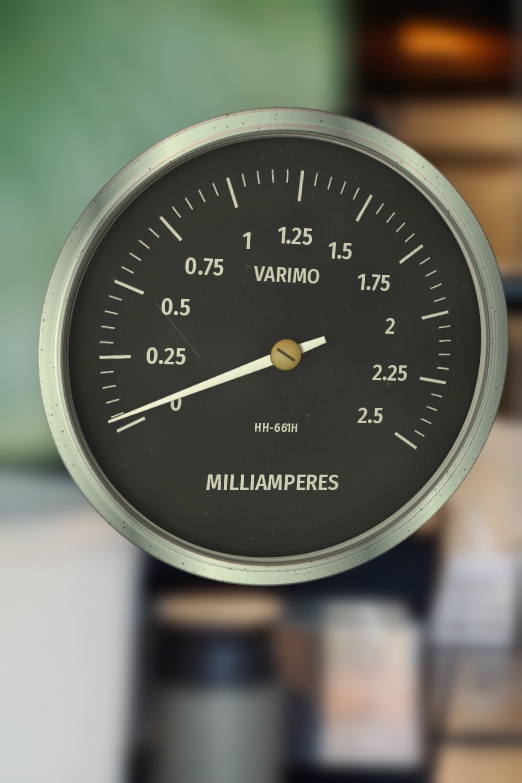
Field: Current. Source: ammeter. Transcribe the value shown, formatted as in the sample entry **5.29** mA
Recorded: **0.05** mA
